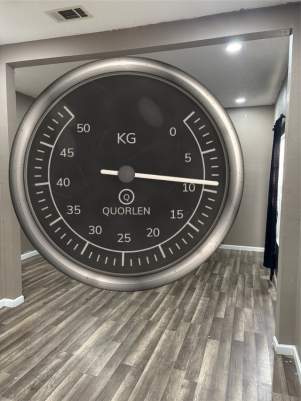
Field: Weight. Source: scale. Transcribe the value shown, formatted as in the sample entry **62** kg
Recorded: **9** kg
